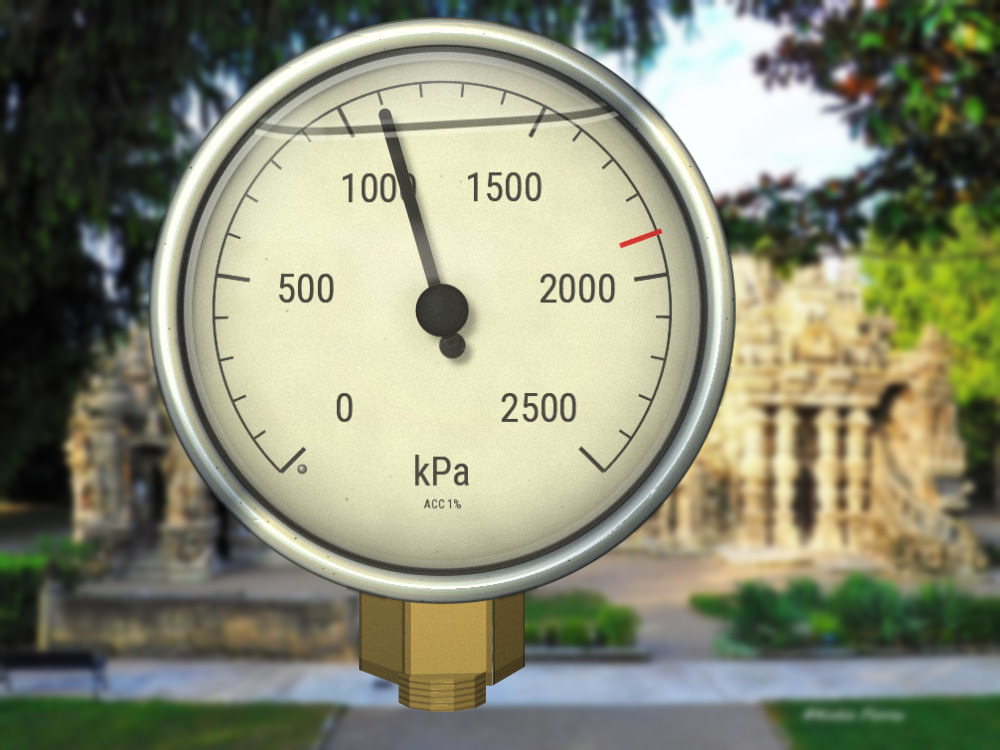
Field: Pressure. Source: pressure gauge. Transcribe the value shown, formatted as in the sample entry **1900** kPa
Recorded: **1100** kPa
